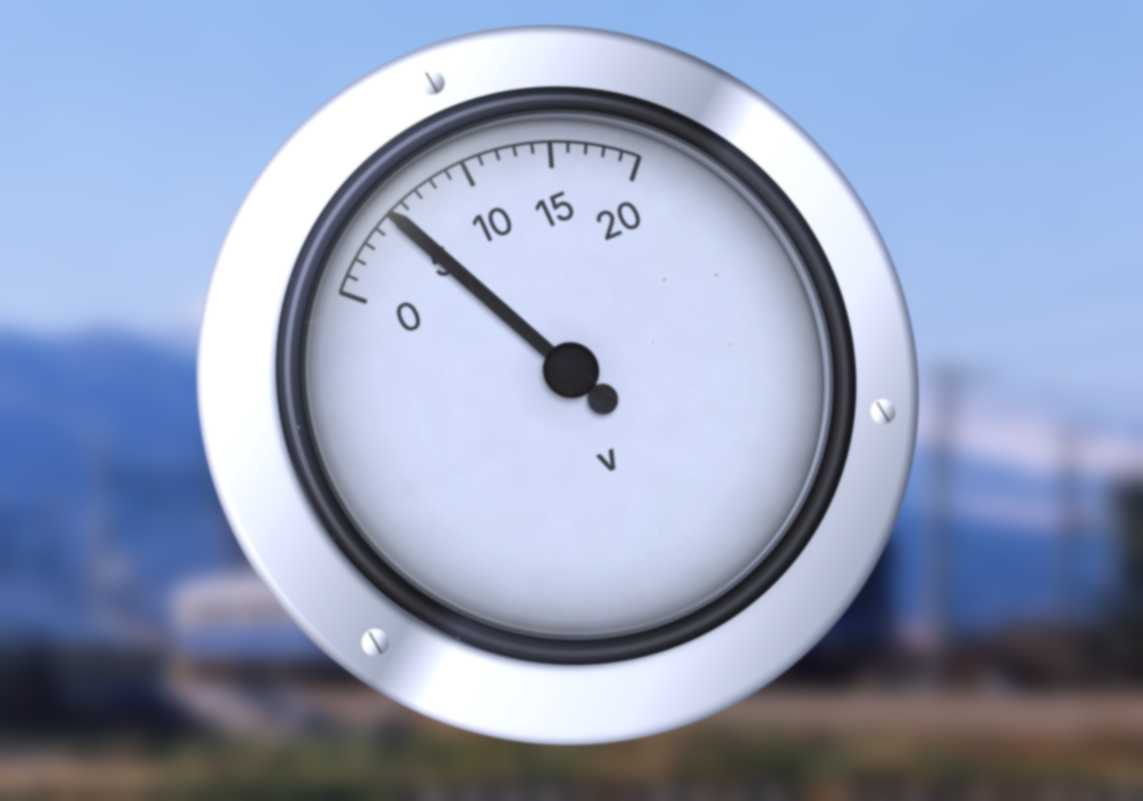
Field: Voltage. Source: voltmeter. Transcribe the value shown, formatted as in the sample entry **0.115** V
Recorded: **5** V
